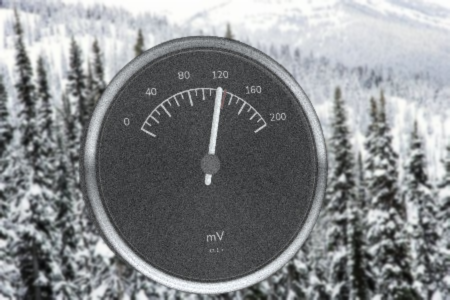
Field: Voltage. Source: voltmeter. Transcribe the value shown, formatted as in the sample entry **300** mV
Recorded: **120** mV
